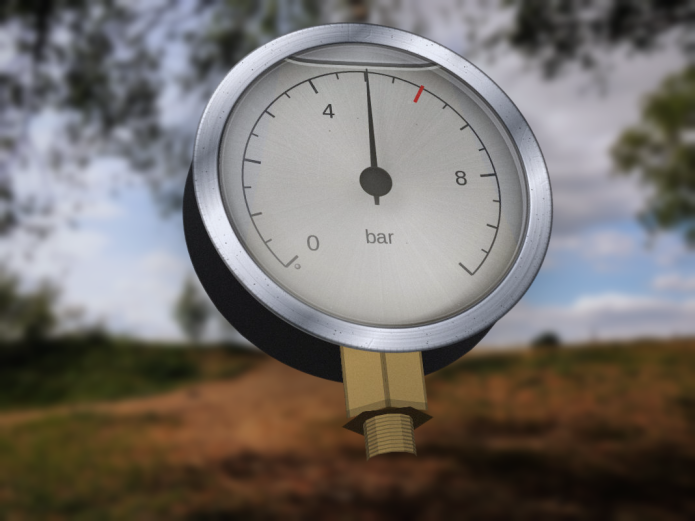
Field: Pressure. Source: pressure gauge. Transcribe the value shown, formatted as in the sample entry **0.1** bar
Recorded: **5** bar
